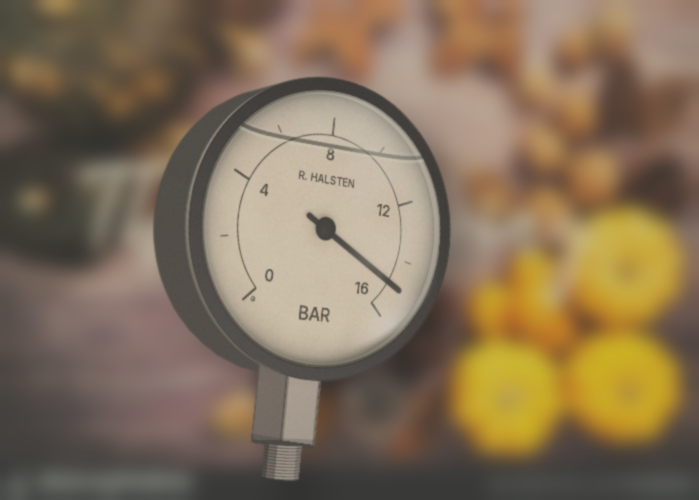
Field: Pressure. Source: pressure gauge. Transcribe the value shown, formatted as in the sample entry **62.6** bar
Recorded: **15** bar
